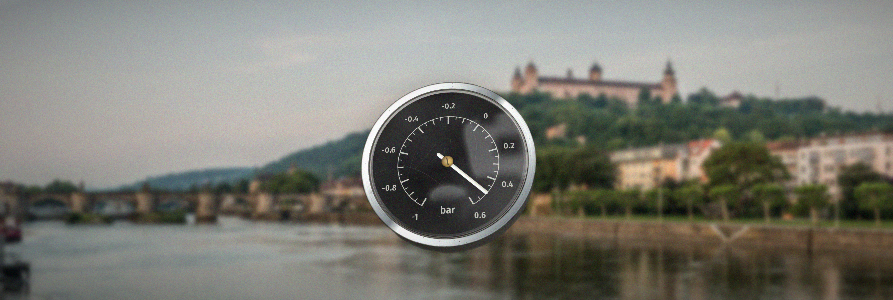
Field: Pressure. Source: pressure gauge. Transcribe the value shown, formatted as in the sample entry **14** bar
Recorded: **0.5** bar
